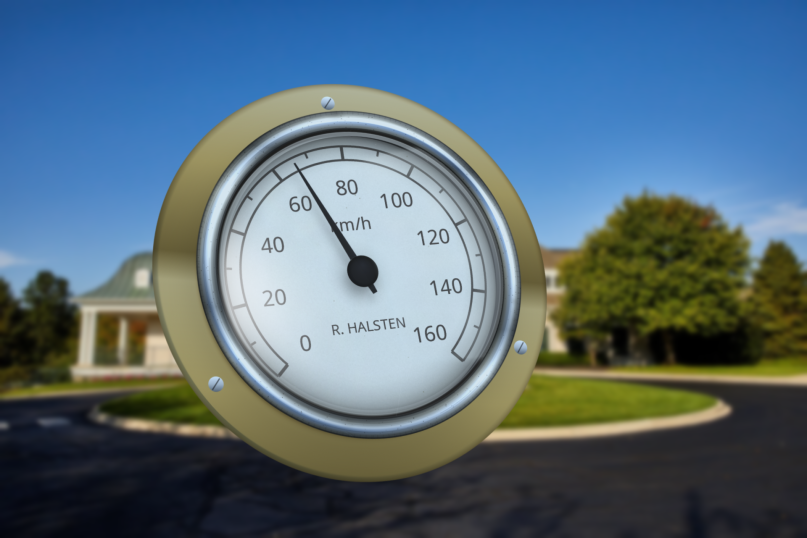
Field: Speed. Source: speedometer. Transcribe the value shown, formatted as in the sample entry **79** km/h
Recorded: **65** km/h
